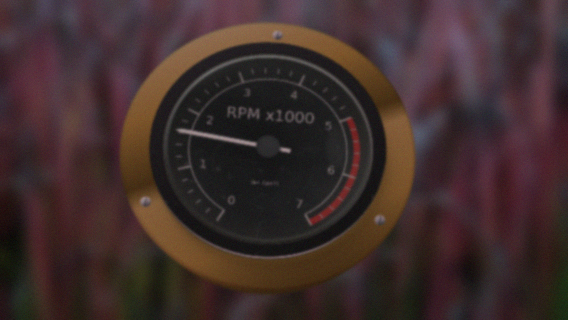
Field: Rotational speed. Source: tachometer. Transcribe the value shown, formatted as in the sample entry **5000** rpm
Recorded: **1600** rpm
